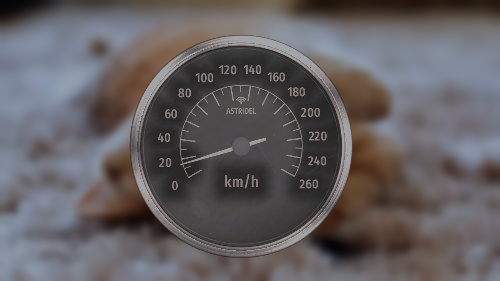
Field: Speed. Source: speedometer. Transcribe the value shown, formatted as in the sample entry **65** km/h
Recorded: **15** km/h
